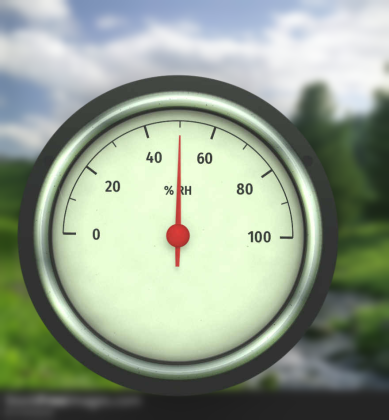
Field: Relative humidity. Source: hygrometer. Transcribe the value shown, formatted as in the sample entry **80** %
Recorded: **50** %
